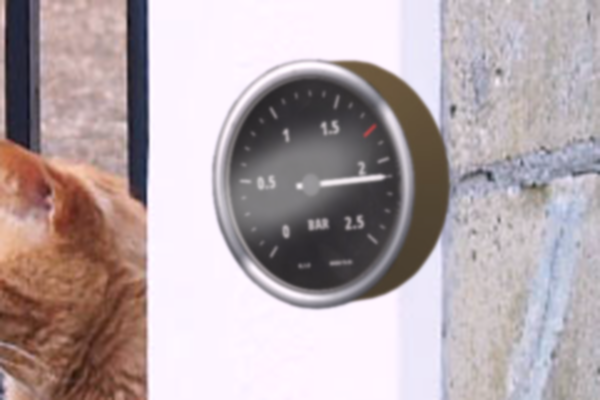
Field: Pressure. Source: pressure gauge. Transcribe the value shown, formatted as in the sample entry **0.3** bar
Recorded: **2.1** bar
